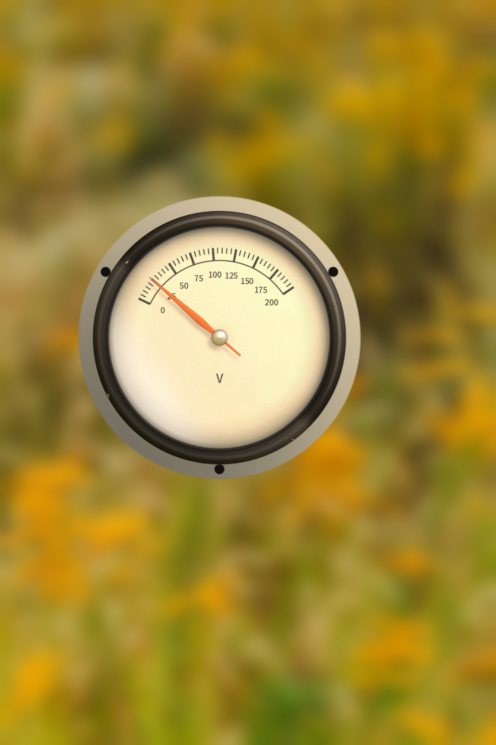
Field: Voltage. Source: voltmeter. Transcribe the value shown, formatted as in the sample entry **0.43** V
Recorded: **25** V
